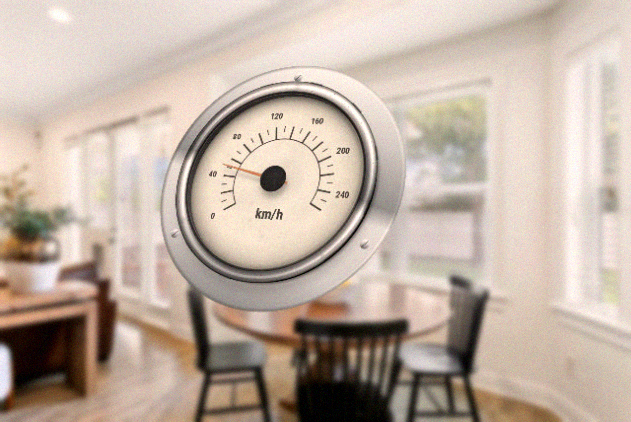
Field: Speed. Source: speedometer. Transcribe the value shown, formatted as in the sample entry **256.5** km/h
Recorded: **50** km/h
